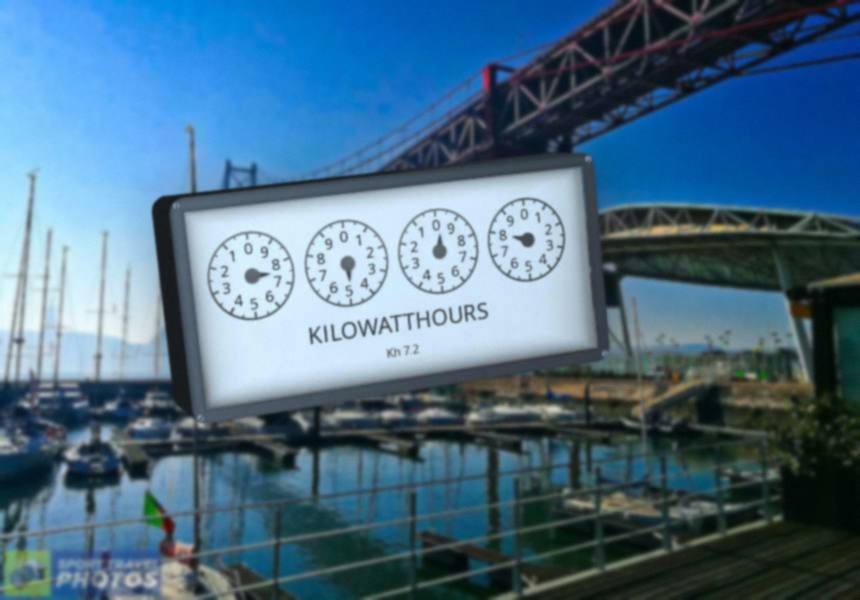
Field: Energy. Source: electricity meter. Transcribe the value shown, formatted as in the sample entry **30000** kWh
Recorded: **7498** kWh
